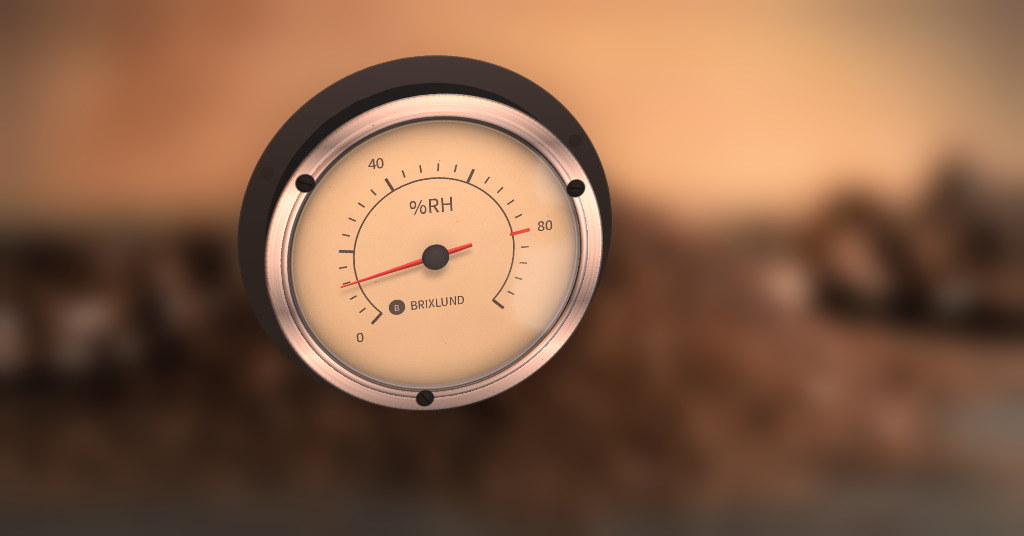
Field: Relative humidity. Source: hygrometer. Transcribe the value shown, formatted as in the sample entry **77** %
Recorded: **12** %
